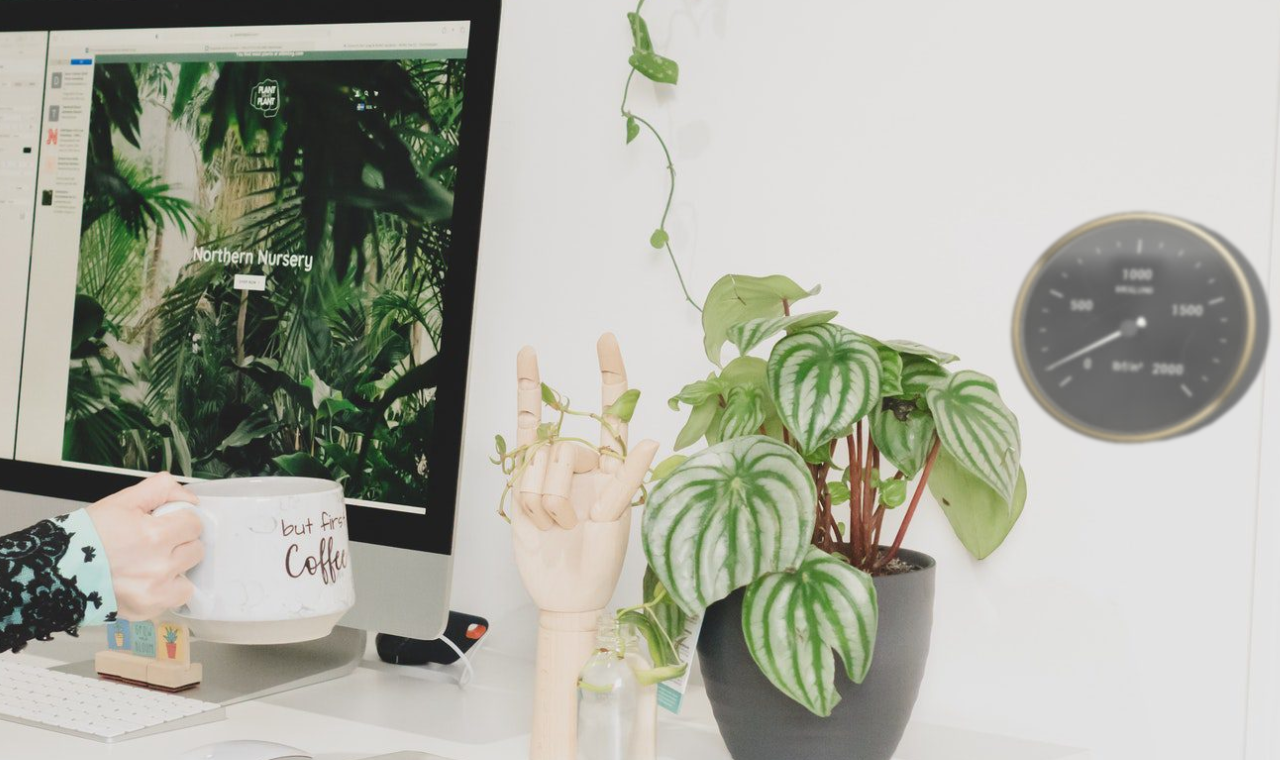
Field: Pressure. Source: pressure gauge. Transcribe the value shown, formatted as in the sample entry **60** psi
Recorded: **100** psi
